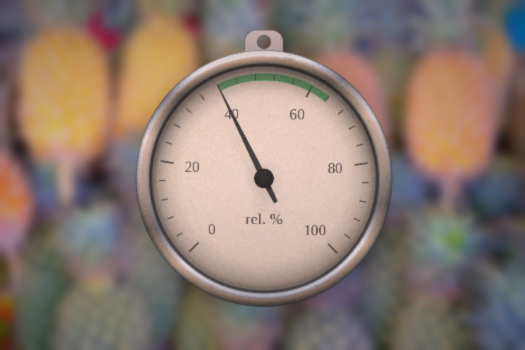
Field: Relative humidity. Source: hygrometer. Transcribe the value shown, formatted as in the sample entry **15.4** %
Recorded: **40** %
